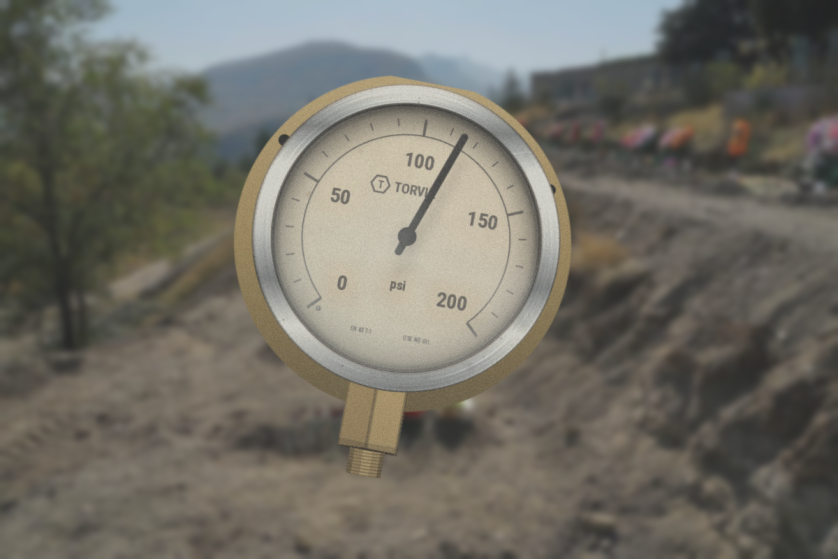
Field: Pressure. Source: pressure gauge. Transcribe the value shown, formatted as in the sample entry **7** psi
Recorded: **115** psi
